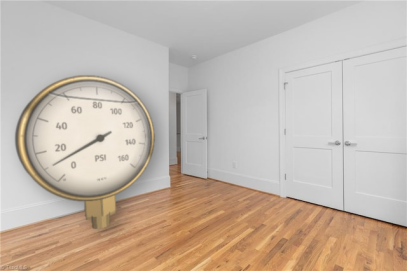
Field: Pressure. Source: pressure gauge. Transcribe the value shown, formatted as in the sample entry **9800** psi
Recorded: **10** psi
